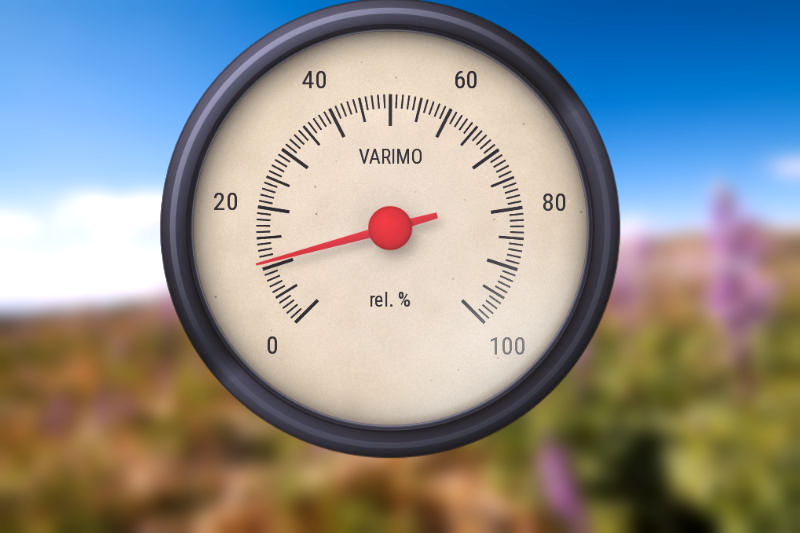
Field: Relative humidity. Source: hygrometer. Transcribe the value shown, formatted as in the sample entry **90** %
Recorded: **11** %
